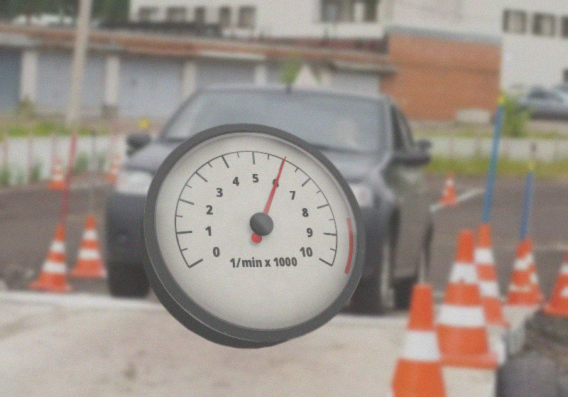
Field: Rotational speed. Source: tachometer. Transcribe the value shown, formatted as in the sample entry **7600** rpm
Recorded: **6000** rpm
